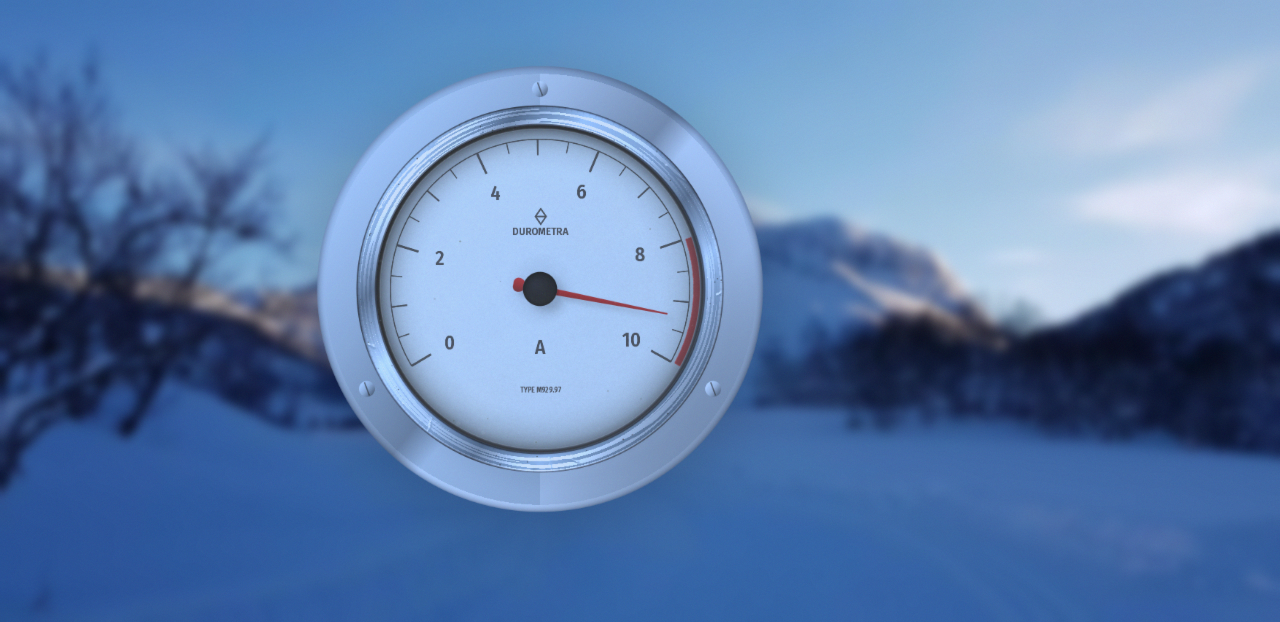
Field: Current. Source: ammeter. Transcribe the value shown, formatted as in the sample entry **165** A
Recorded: **9.25** A
